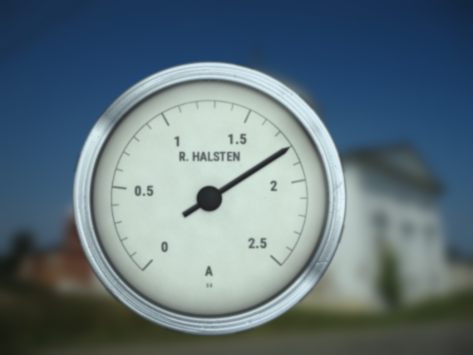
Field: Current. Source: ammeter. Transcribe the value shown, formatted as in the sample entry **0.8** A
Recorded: **1.8** A
